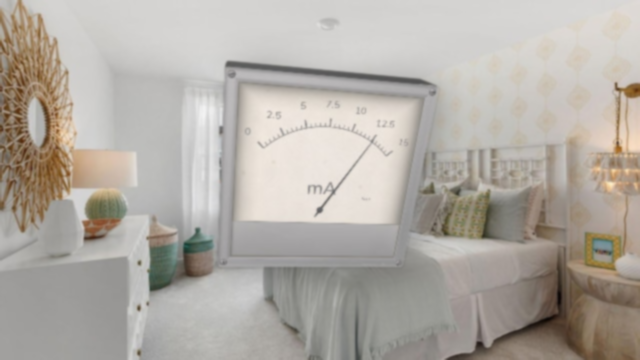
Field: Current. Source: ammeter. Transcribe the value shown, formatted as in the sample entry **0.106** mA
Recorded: **12.5** mA
